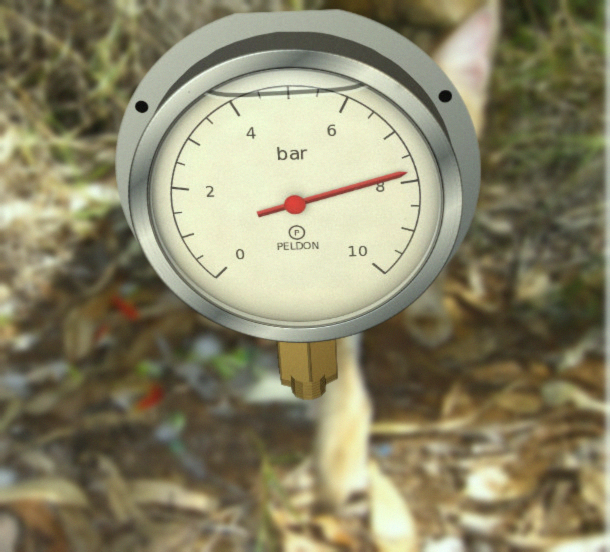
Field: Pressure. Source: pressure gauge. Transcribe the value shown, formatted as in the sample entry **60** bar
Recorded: **7.75** bar
